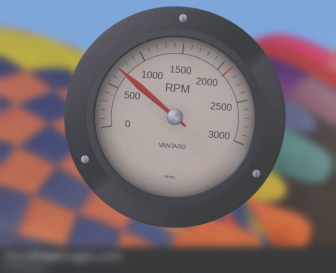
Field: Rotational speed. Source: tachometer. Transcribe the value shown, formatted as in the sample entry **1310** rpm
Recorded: **700** rpm
